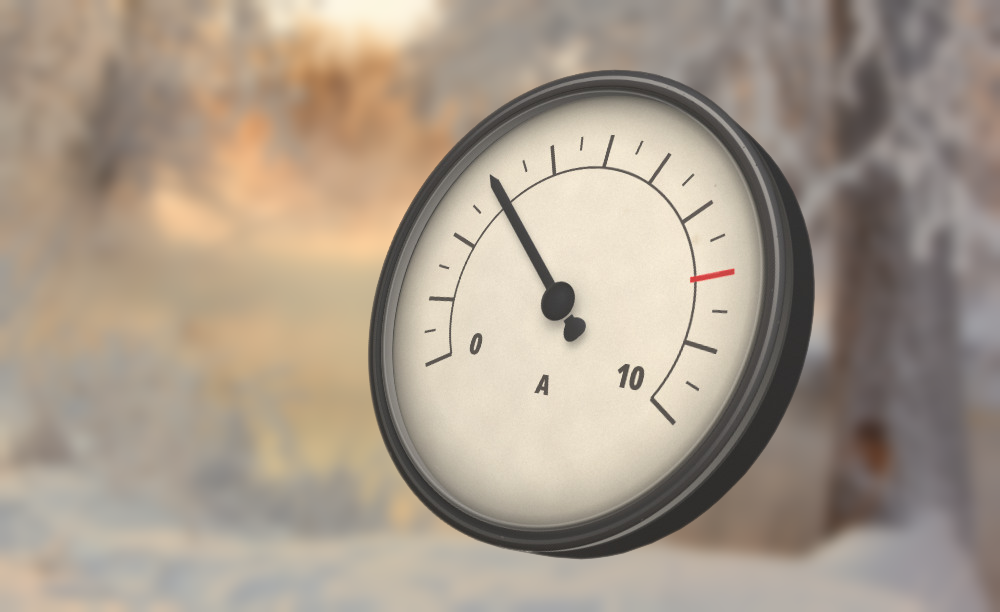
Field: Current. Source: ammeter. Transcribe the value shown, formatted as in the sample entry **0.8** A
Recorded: **3** A
